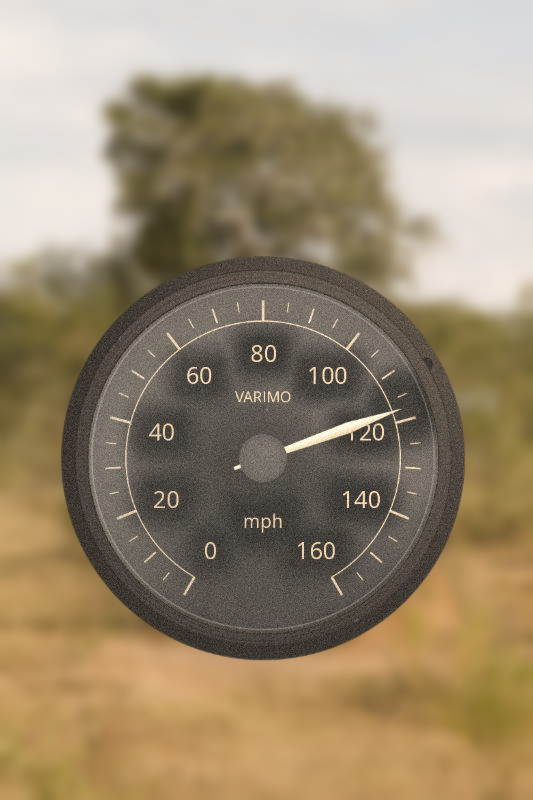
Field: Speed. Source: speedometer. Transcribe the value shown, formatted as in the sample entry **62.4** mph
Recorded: **117.5** mph
